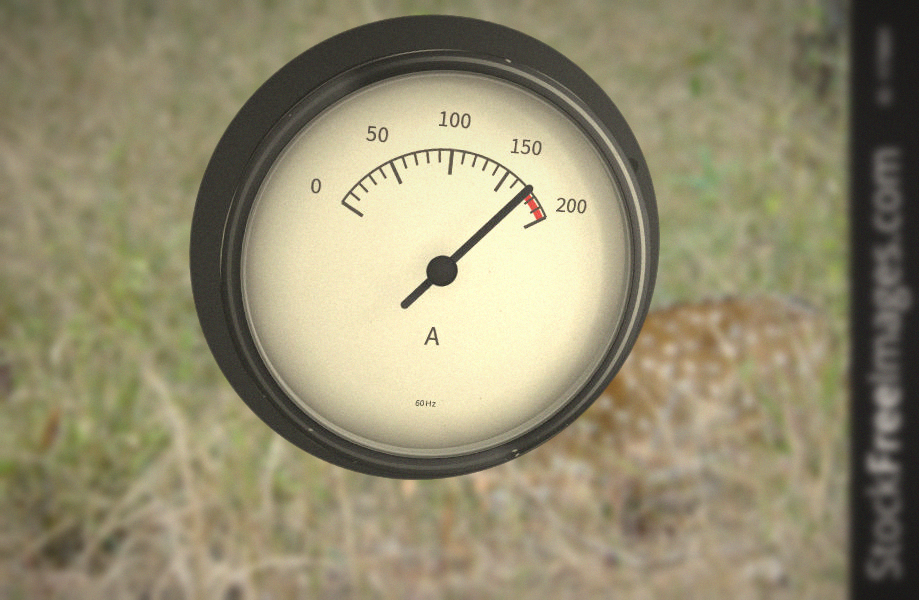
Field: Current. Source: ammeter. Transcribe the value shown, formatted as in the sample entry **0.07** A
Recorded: **170** A
